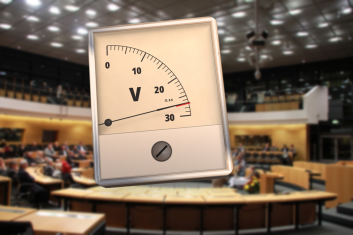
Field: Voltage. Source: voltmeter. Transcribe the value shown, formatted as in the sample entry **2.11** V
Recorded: **27** V
